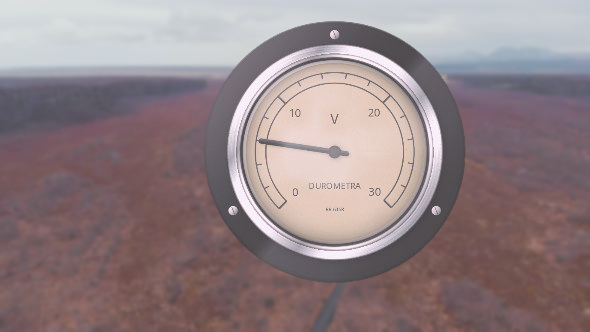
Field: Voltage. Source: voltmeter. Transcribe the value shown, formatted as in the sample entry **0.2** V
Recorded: **6** V
